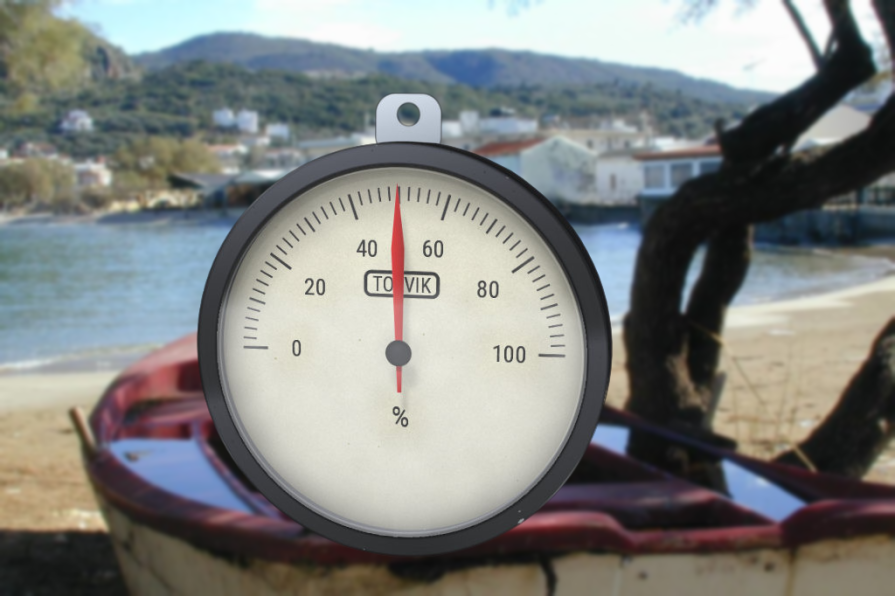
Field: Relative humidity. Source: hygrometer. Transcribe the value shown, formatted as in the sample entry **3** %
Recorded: **50** %
